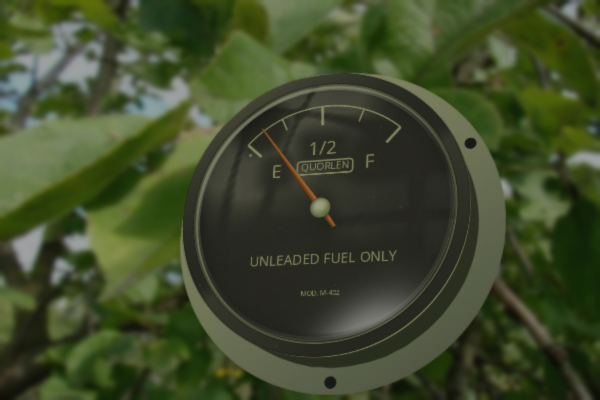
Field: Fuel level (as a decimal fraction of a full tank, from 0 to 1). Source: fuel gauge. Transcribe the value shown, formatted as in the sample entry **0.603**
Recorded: **0.125**
